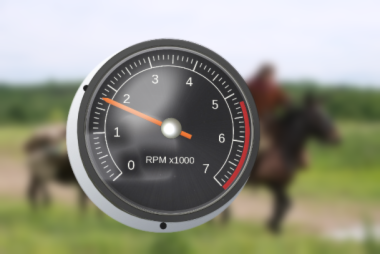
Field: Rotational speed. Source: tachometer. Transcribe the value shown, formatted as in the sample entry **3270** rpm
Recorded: **1700** rpm
